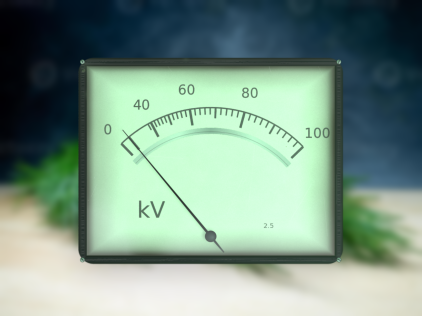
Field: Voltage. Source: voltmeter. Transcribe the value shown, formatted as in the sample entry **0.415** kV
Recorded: **20** kV
